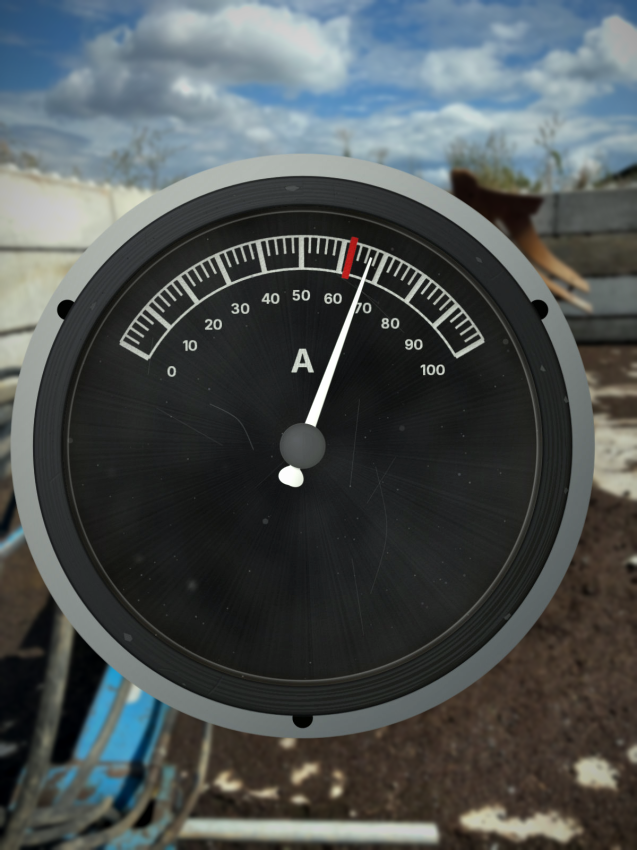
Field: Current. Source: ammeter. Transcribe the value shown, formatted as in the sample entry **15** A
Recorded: **67** A
